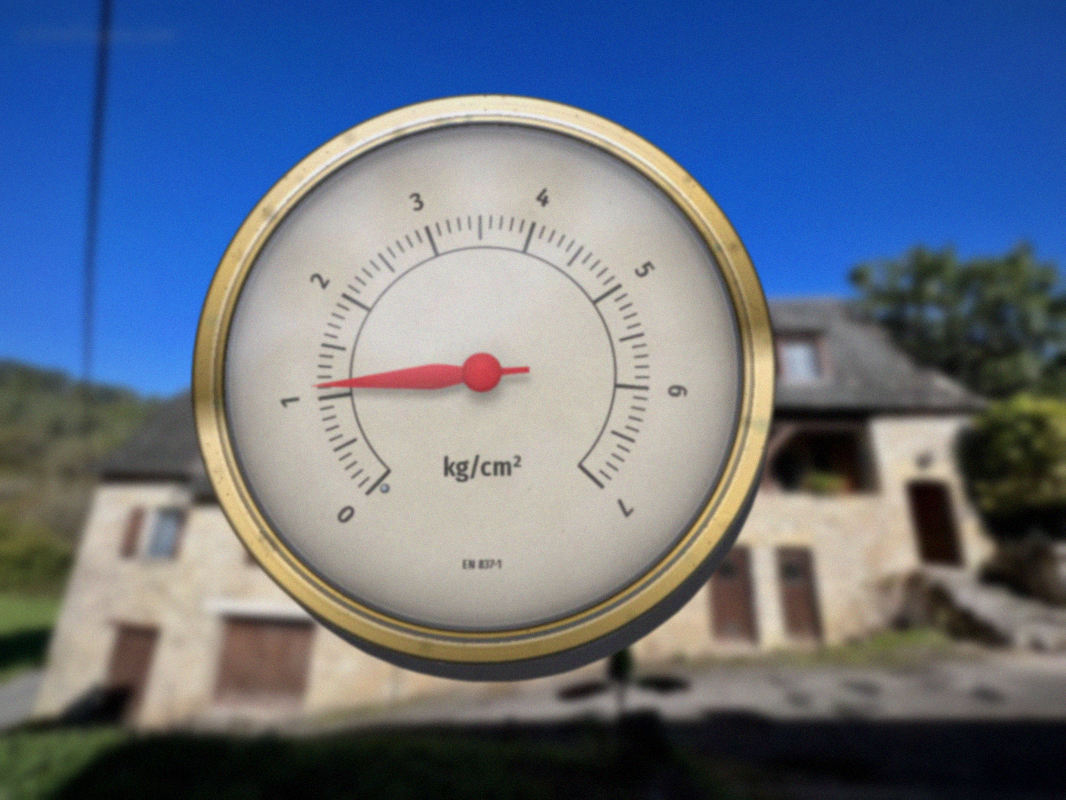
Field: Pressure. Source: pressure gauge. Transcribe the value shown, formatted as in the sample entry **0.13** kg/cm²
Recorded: **1.1** kg/cm²
